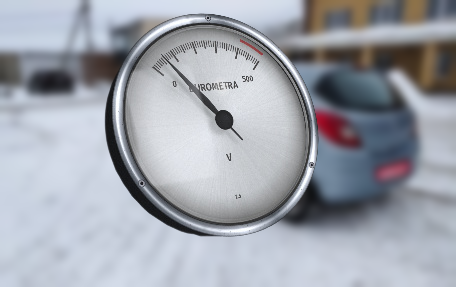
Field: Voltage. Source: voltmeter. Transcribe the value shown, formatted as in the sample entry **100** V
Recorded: **50** V
